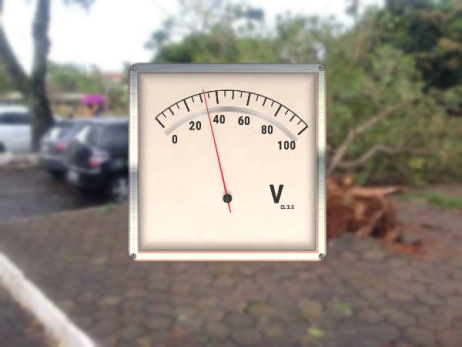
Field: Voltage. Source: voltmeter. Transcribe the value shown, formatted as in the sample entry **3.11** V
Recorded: **32.5** V
